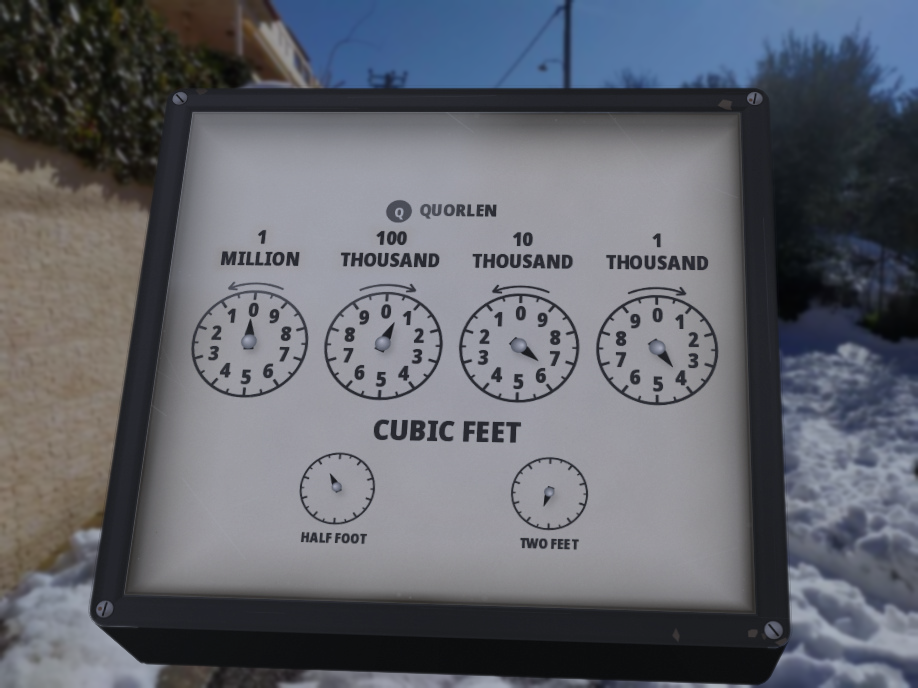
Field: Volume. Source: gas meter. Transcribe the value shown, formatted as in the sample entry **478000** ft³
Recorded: **6400** ft³
